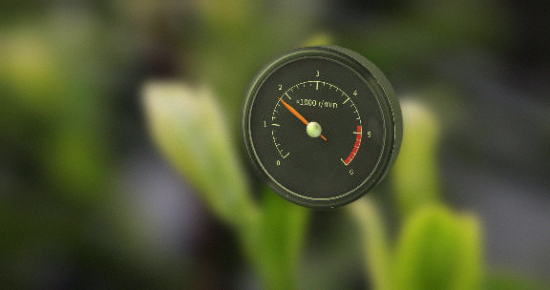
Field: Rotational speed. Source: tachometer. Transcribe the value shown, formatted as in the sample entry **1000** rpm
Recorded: **1800** rpm
